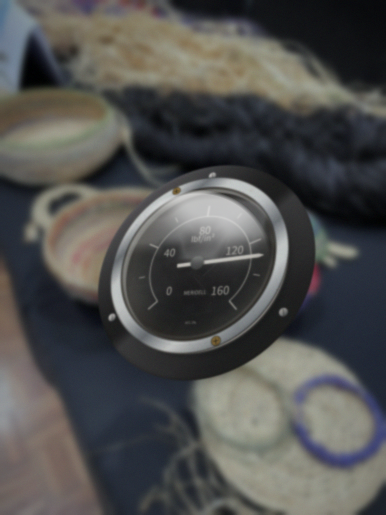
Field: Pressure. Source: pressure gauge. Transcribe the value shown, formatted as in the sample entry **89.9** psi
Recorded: **130** psi
